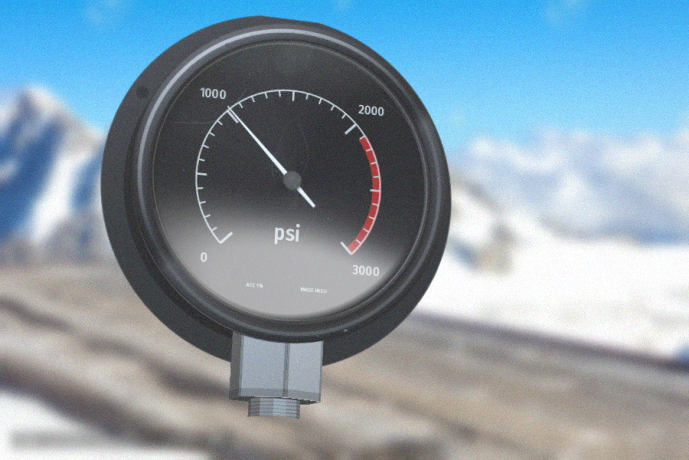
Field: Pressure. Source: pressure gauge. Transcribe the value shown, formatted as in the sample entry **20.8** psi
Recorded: **1000** psi
